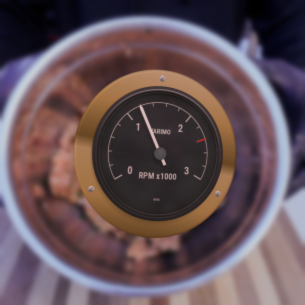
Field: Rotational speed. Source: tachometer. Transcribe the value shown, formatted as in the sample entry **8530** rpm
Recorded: **1200** rpm
